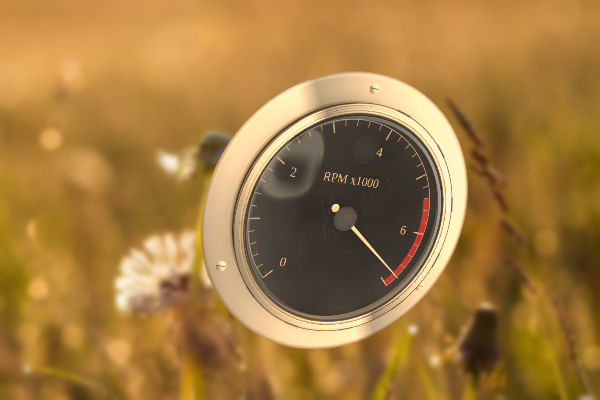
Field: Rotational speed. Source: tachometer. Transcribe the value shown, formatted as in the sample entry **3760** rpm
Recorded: **6800** rpm
